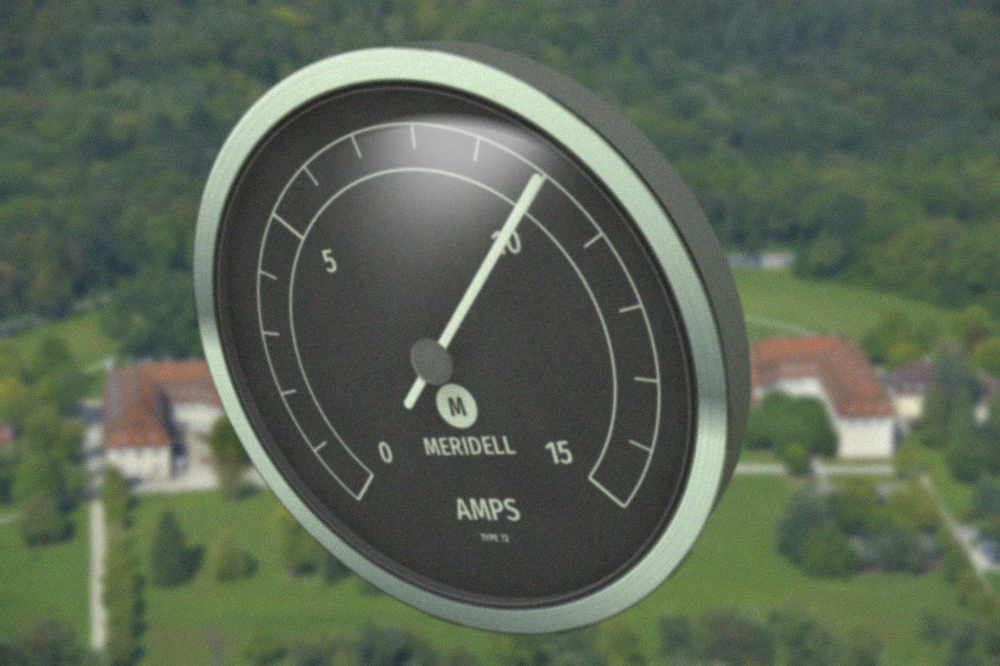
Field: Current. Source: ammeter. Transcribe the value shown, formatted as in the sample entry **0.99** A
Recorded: **10** A
